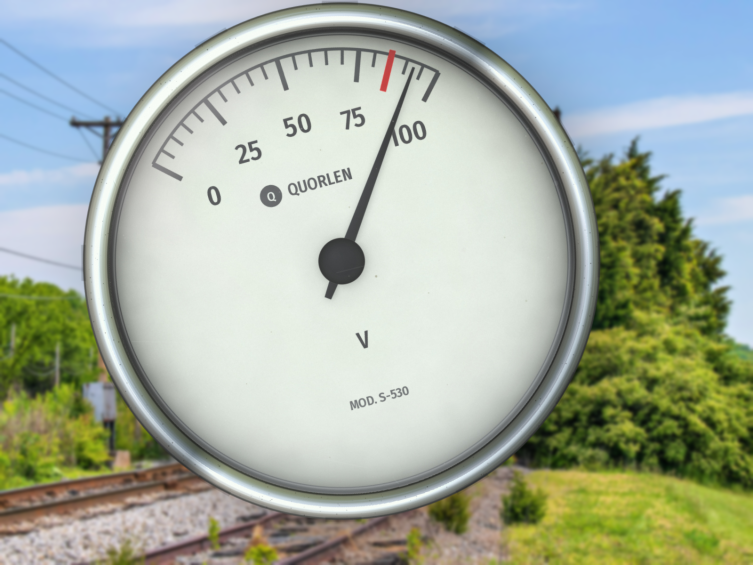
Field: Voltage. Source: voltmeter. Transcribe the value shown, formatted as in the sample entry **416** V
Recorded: **92.5** V
